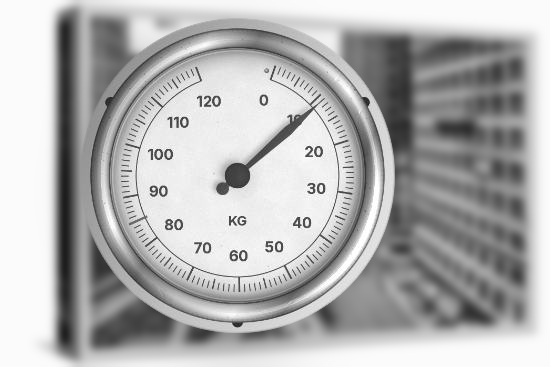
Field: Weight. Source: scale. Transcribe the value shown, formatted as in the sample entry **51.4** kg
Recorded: **11** kg
